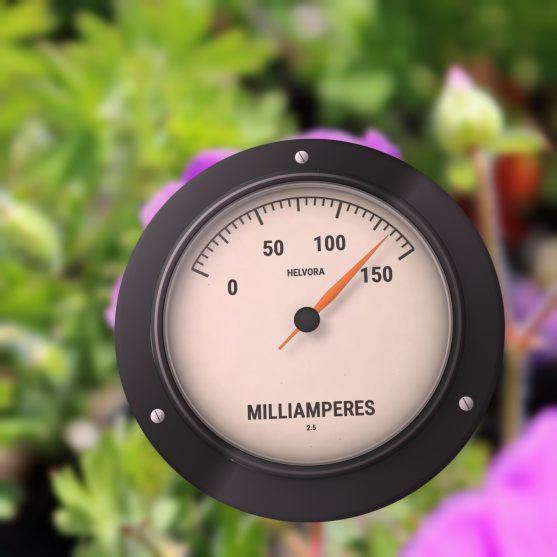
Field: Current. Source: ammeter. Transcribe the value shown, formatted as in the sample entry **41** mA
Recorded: **135** mA
